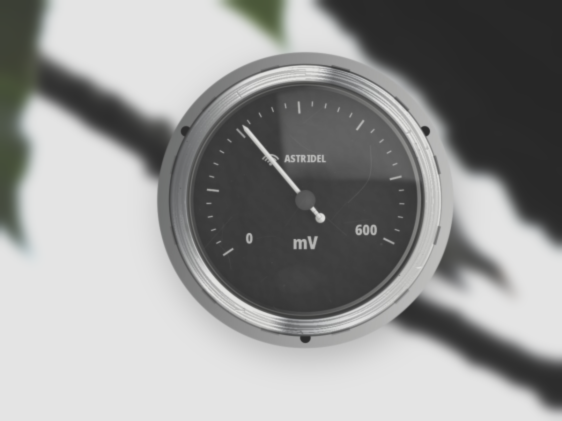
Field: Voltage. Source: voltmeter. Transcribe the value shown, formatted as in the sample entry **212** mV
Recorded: **210** mV
